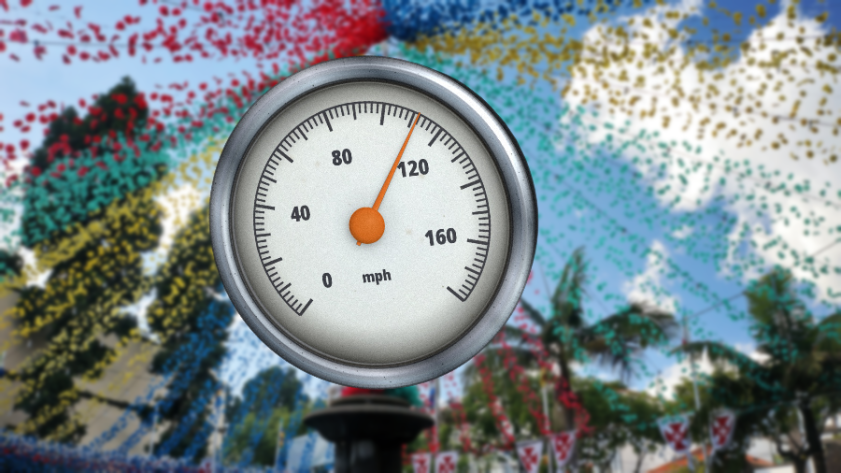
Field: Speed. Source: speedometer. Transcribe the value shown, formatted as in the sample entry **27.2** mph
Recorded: **112** mph
